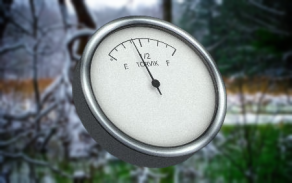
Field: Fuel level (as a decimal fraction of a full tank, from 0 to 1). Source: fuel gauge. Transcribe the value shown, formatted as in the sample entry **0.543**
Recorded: **0.375**
